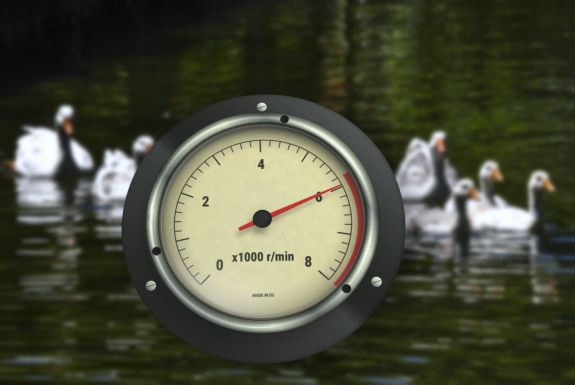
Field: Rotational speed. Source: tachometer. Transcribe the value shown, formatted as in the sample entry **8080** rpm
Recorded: **6000** rpm
